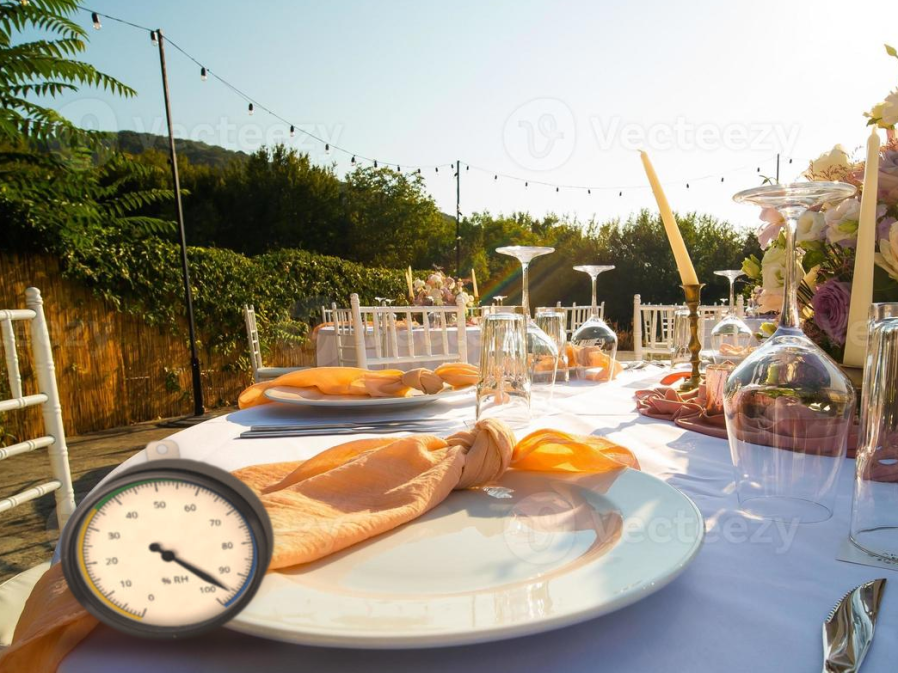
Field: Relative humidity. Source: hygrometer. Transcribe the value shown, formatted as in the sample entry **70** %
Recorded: **95** %
